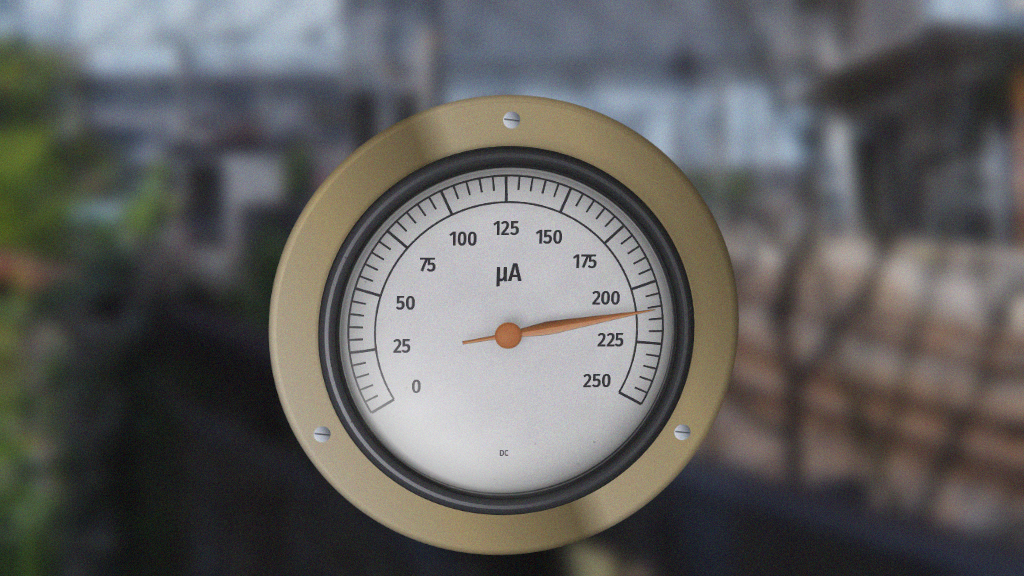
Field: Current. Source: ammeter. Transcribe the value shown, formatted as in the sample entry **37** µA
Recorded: **210** µA
